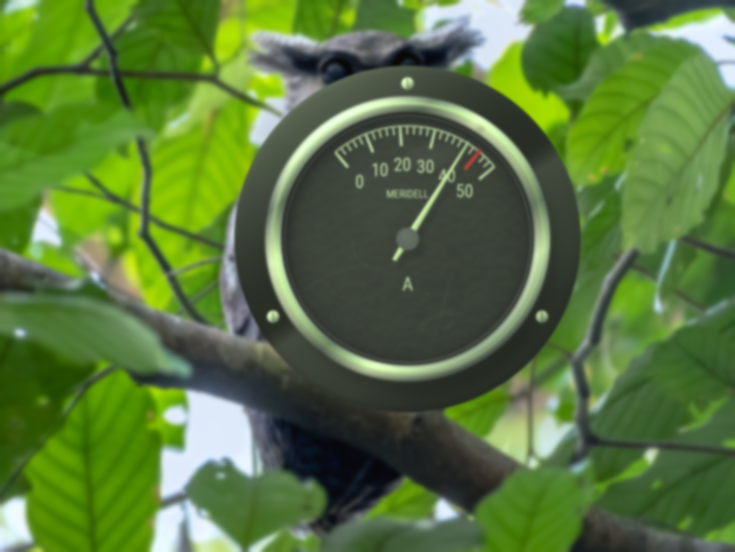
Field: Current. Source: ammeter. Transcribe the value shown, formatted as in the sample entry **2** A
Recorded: **40** A
